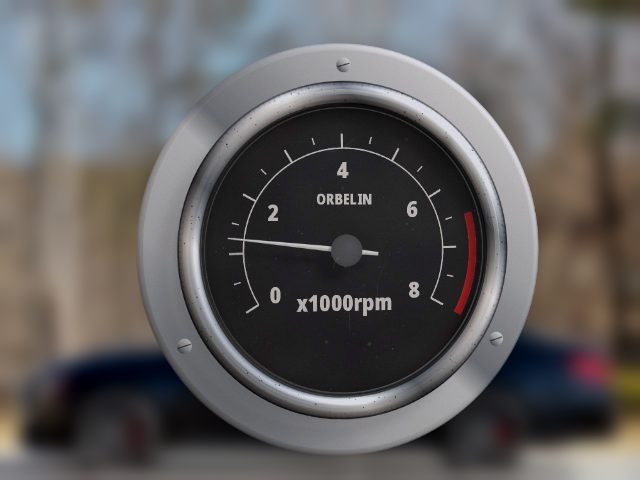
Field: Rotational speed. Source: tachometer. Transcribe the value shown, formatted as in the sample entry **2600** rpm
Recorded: **1250** rpm
